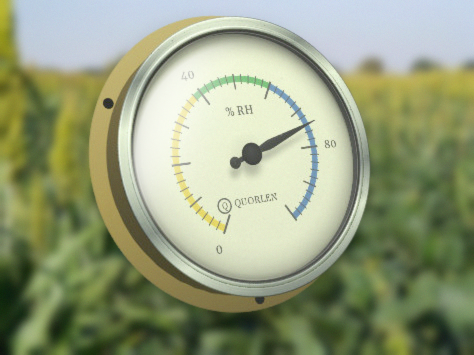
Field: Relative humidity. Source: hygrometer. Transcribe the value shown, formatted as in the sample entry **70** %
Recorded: **74** %
